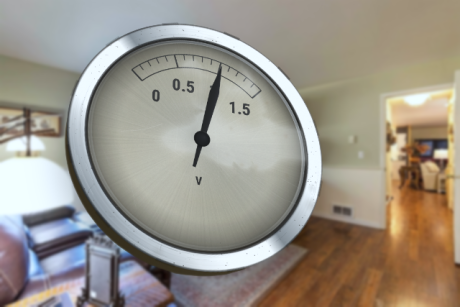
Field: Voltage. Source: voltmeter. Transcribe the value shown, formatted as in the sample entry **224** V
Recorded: **1** V
